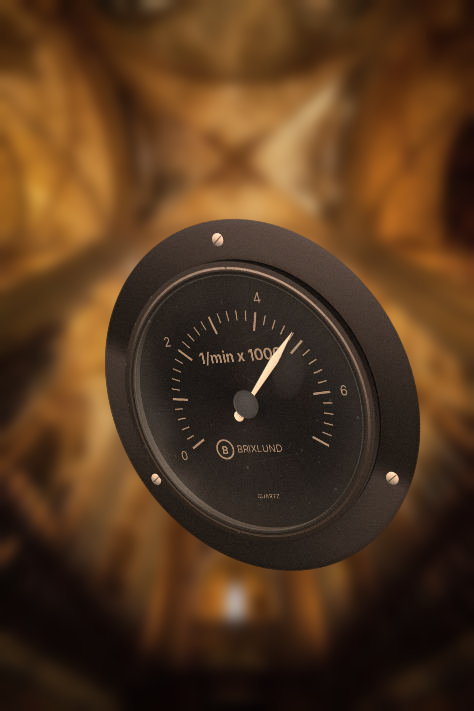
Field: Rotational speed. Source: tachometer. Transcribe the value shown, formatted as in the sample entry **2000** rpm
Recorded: **4800** rpm
